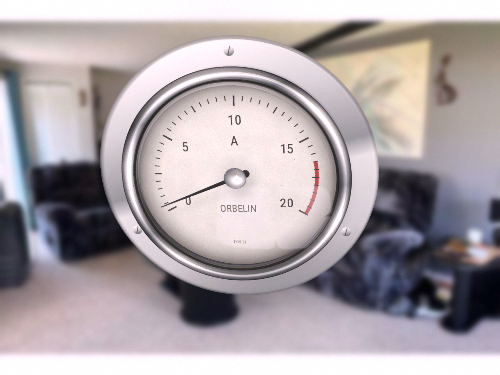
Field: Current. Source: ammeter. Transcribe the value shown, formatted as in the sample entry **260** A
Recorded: **0.5** A
